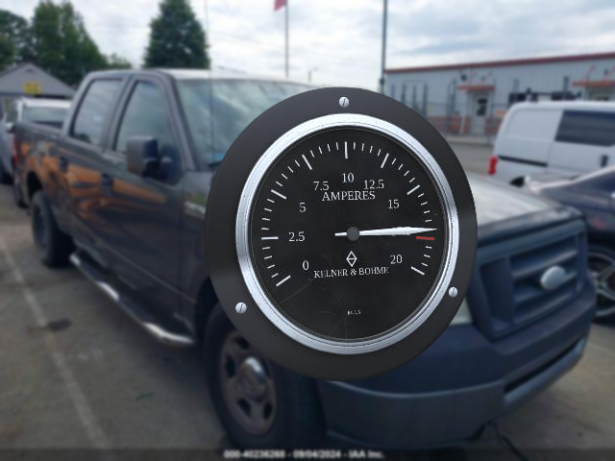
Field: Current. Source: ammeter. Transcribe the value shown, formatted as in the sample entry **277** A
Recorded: **17.5** A
